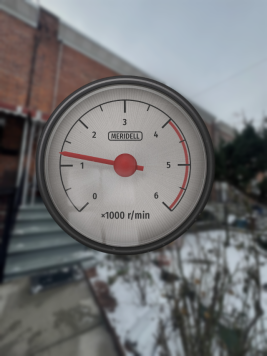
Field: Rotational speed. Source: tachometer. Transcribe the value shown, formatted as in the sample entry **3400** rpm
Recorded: **1250** rpm
